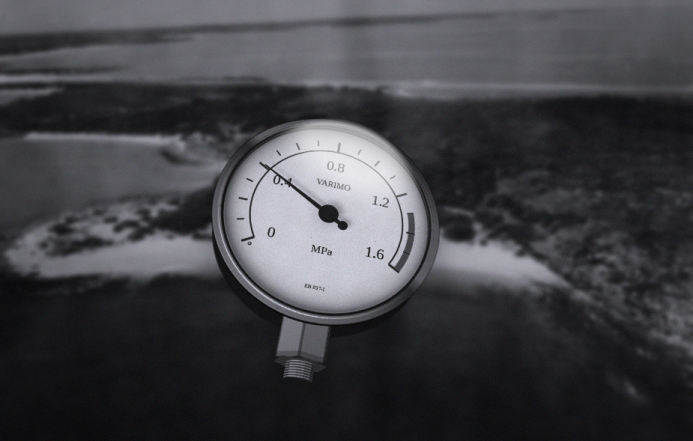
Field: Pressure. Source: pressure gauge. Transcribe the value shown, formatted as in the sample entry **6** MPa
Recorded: **0.4** MPa
